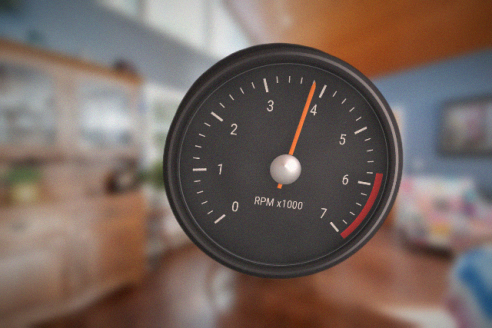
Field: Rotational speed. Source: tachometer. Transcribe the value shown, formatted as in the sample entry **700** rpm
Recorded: **3800** rpm
